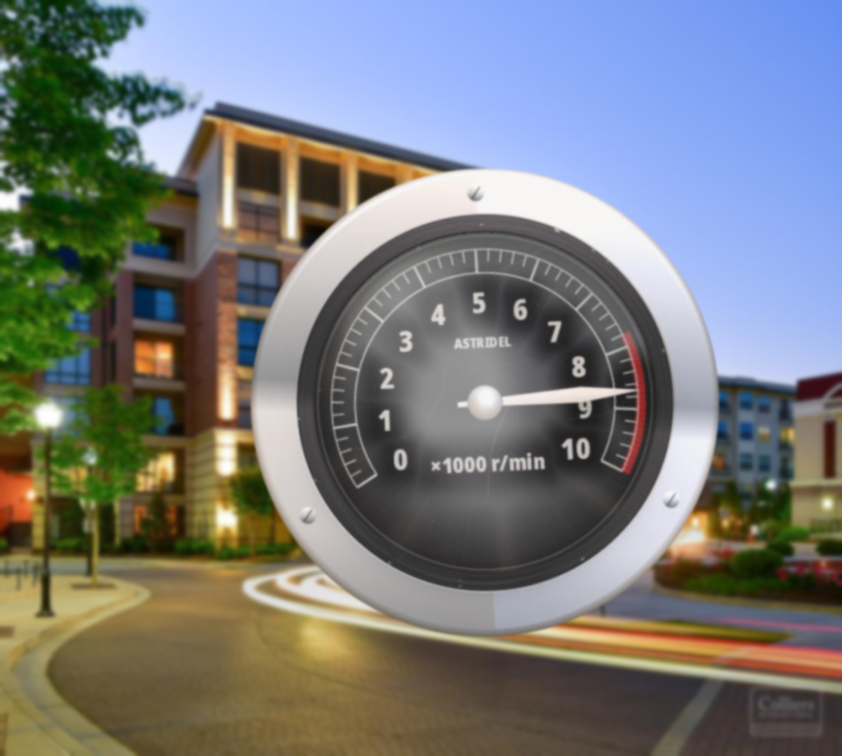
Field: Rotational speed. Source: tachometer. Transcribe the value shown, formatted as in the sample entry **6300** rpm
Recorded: **8700** rpm
